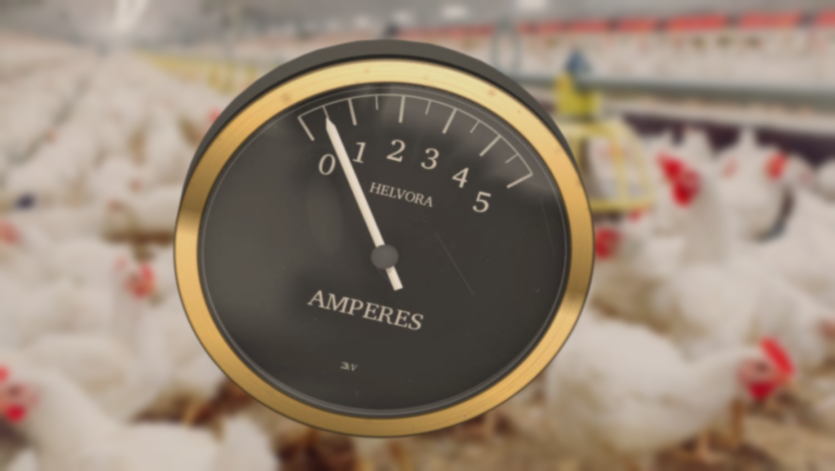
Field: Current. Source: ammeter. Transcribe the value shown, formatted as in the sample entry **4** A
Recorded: **0.5** A
